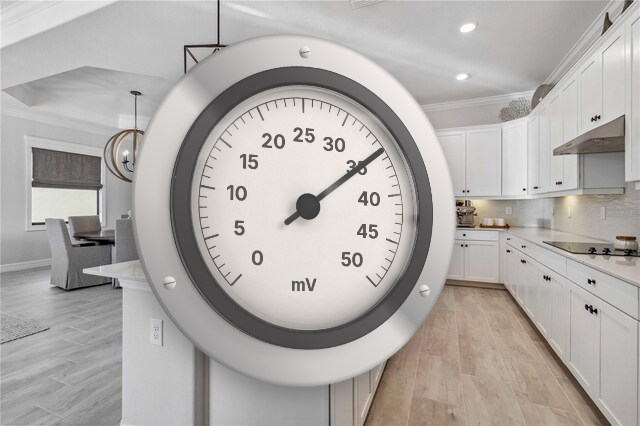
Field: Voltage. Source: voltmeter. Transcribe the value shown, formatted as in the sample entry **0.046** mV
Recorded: **35** mV
